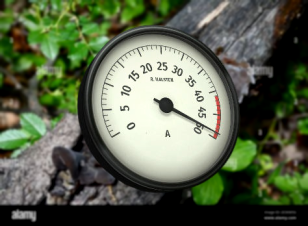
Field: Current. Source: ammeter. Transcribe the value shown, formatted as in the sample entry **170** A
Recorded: **49** A
